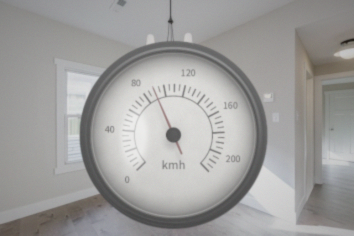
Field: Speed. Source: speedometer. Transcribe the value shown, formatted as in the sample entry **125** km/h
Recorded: **90** km/h
